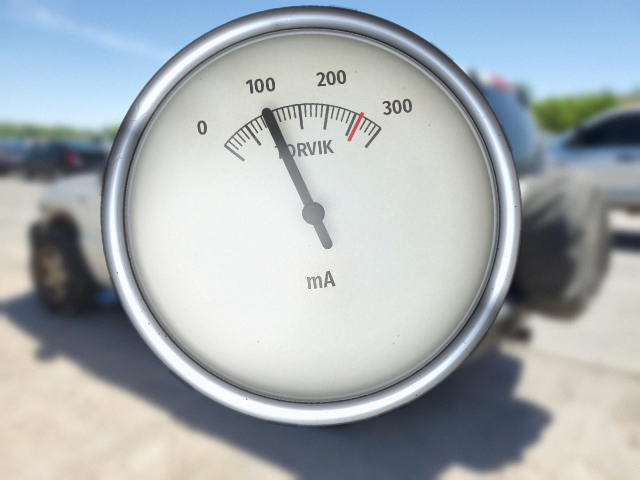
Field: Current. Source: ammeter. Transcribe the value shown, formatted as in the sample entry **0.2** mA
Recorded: **90** mA
